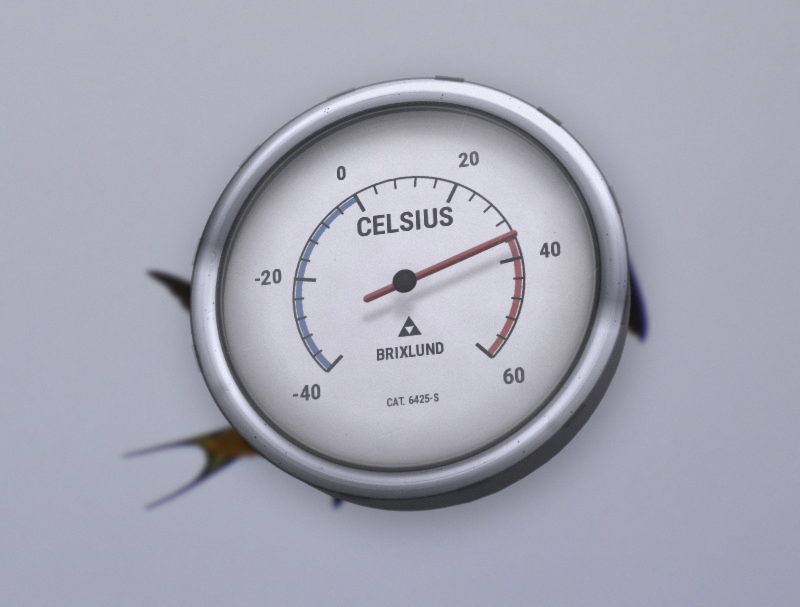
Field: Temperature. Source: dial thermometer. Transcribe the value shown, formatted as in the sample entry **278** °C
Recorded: **36** °C
